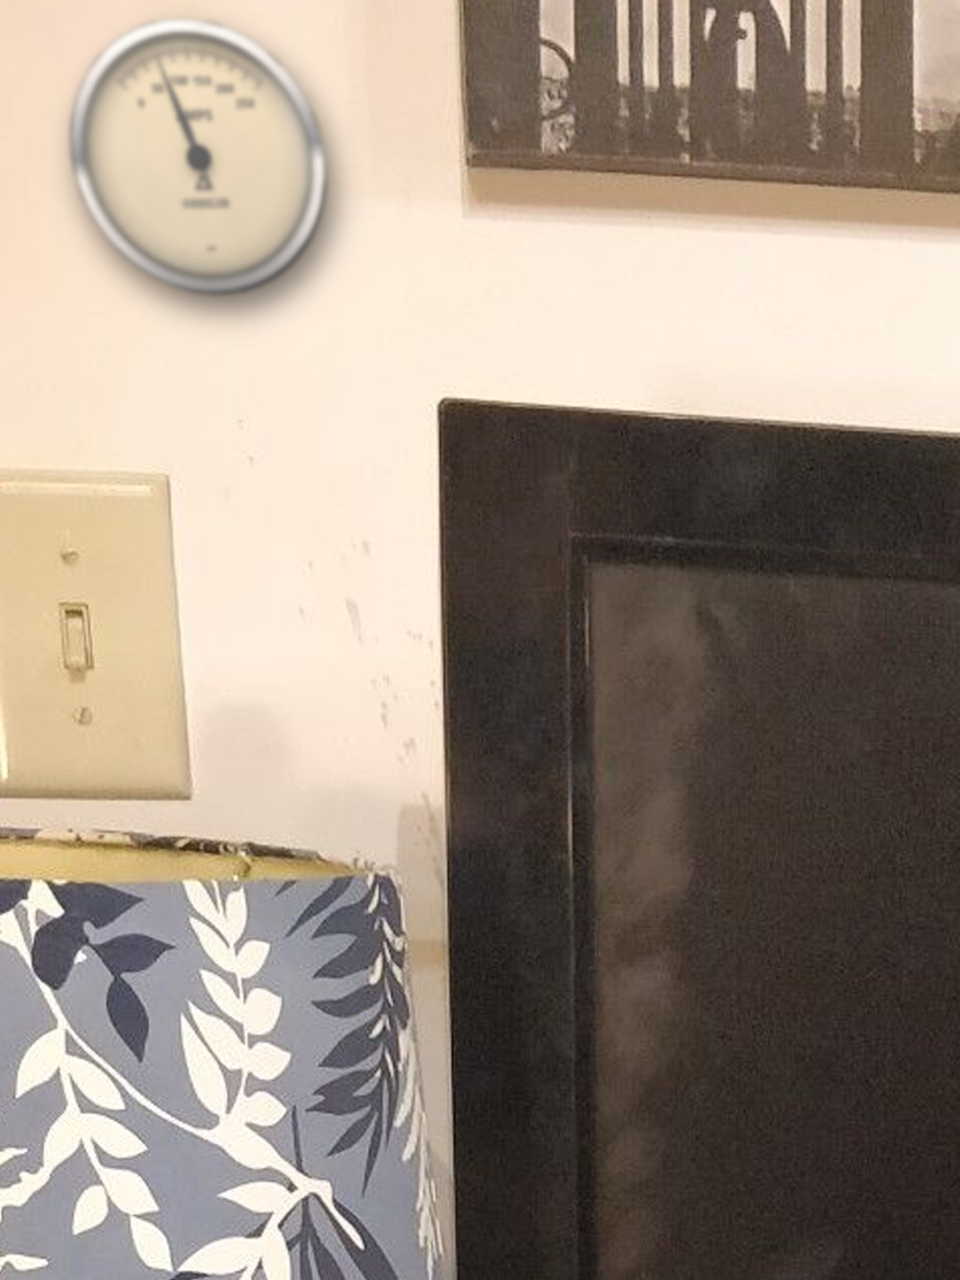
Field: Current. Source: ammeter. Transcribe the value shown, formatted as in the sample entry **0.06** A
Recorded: **75** A
